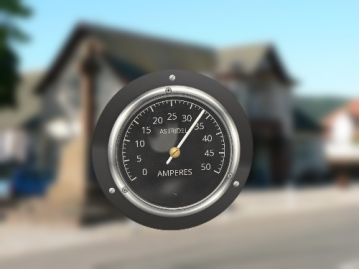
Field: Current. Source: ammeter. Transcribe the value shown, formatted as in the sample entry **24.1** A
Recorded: **33** A
